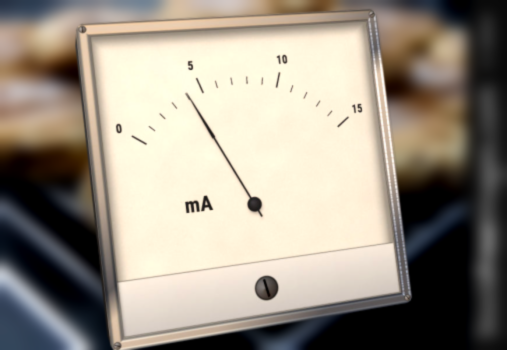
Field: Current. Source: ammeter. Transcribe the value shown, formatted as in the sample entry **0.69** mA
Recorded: **4** mA
